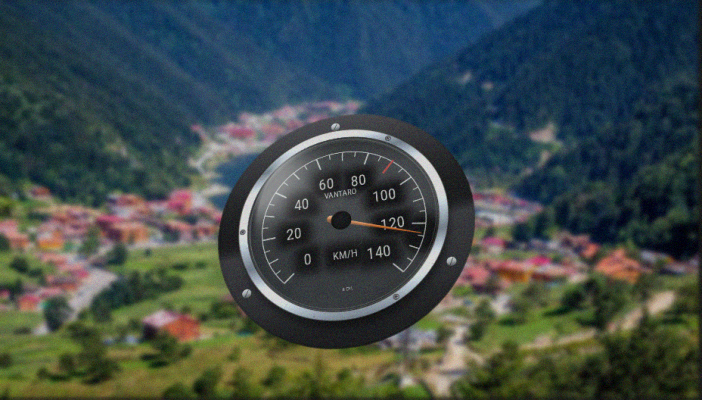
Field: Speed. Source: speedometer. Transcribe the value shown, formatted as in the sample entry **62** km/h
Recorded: **125** km/h
